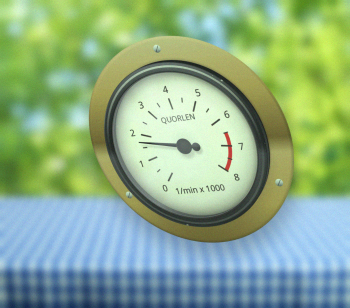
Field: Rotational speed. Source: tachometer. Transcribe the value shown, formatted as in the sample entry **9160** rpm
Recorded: **1750** rpm
